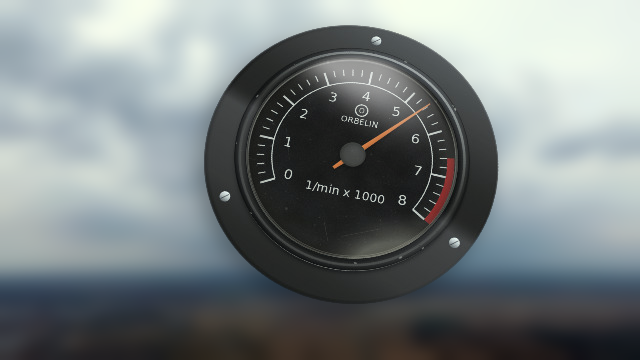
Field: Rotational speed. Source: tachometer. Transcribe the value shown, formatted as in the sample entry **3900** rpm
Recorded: **5400** rpm
